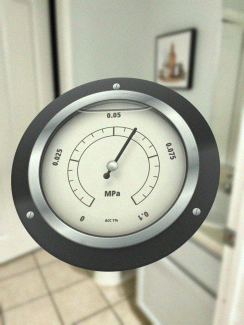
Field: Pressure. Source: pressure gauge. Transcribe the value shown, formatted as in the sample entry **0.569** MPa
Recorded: **0.06** MPa
